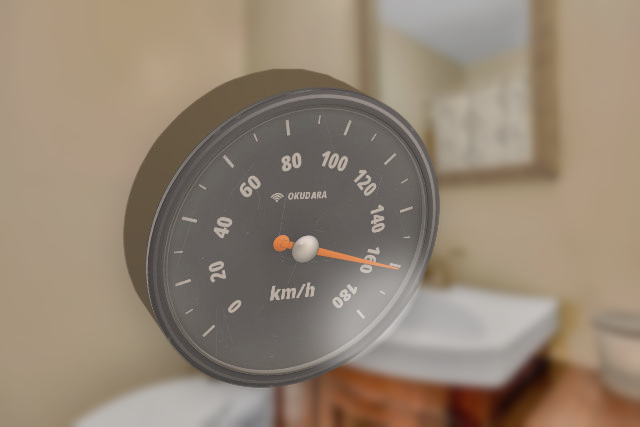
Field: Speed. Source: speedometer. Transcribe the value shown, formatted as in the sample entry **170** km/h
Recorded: **160** km/h
